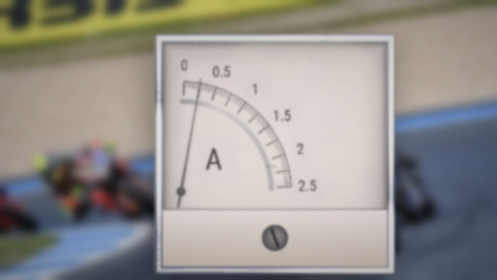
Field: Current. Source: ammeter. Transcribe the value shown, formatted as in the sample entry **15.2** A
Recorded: **0.25** A
